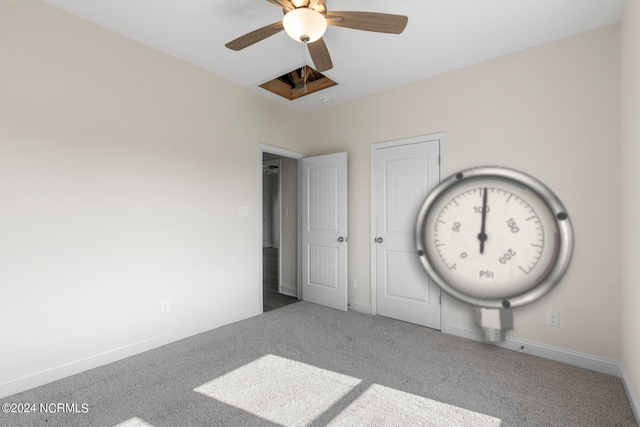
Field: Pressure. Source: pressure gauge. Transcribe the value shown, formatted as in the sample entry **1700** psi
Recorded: **105** psi
